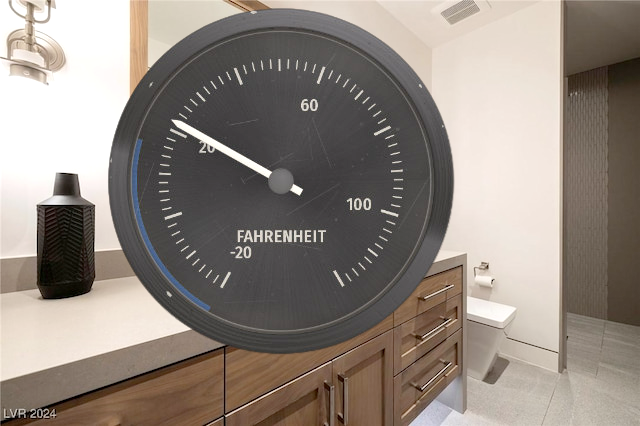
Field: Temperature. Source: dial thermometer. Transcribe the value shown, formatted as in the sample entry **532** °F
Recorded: **22** °F
